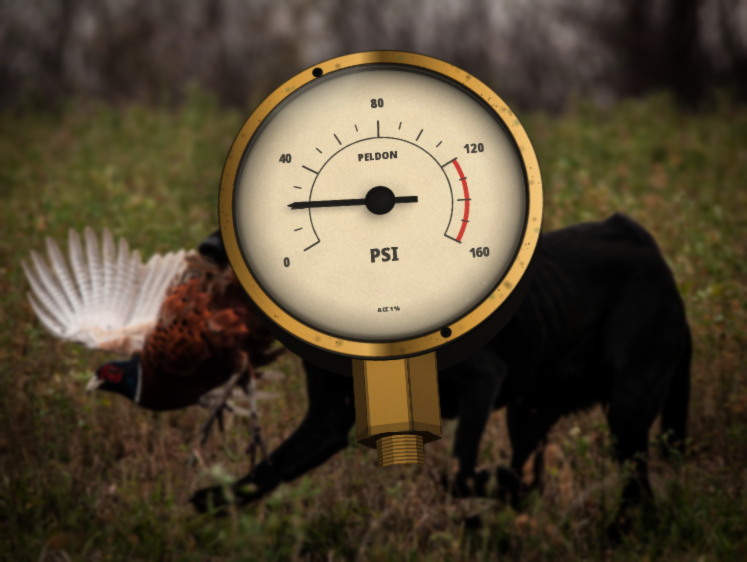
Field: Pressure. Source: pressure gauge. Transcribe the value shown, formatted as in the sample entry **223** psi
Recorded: **20** psi
